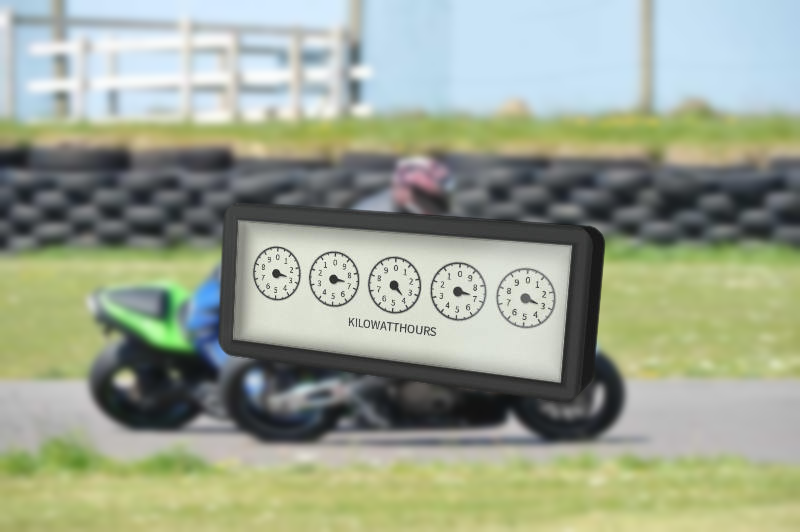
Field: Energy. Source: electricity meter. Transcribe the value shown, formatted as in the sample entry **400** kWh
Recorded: **27373** kWh
